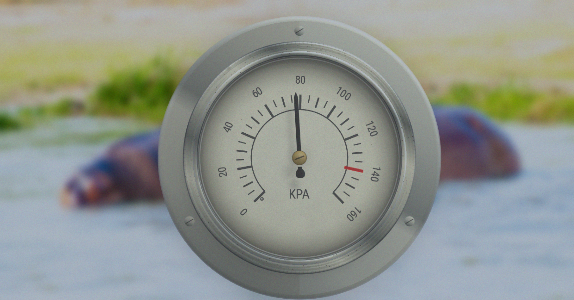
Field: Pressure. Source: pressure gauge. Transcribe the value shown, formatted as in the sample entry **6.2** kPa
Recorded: **77.5** kPa
